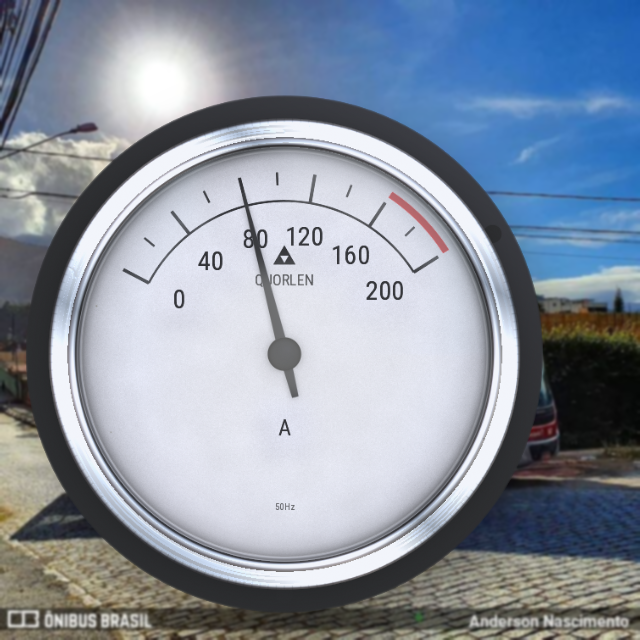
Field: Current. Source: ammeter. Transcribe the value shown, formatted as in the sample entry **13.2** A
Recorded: **80** A
